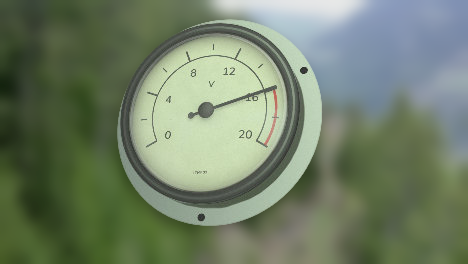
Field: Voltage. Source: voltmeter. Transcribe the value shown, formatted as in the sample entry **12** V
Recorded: **16** V
